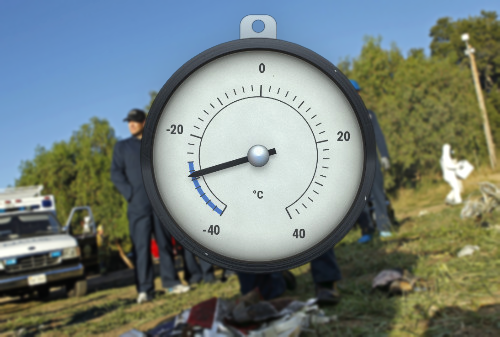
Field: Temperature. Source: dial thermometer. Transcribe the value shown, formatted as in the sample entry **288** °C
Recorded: **-29** °C
